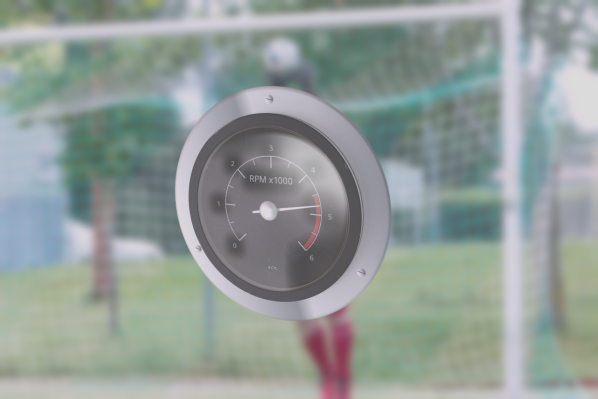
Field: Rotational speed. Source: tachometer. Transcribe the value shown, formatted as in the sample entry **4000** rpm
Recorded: **4750** rpm
